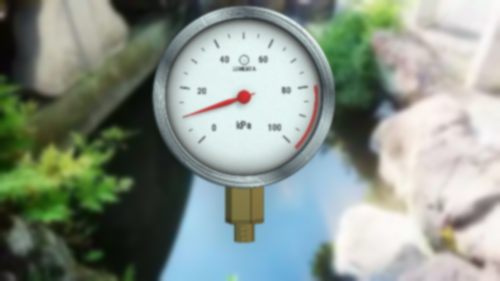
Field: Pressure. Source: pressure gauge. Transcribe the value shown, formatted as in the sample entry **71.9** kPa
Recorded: **10** kPa
